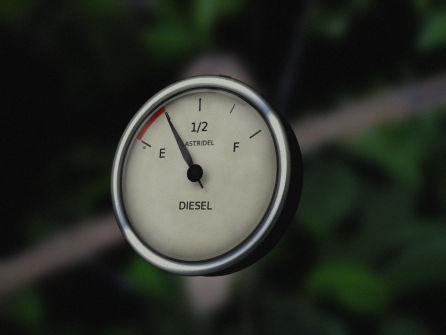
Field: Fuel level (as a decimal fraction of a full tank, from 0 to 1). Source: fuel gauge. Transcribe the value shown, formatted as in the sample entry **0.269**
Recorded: **0.25**
